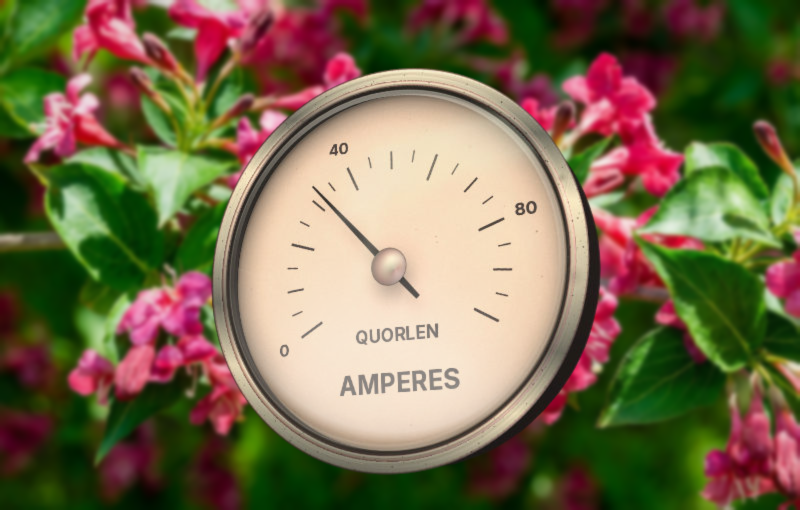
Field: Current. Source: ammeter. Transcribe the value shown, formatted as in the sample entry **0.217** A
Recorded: **32.5** A
